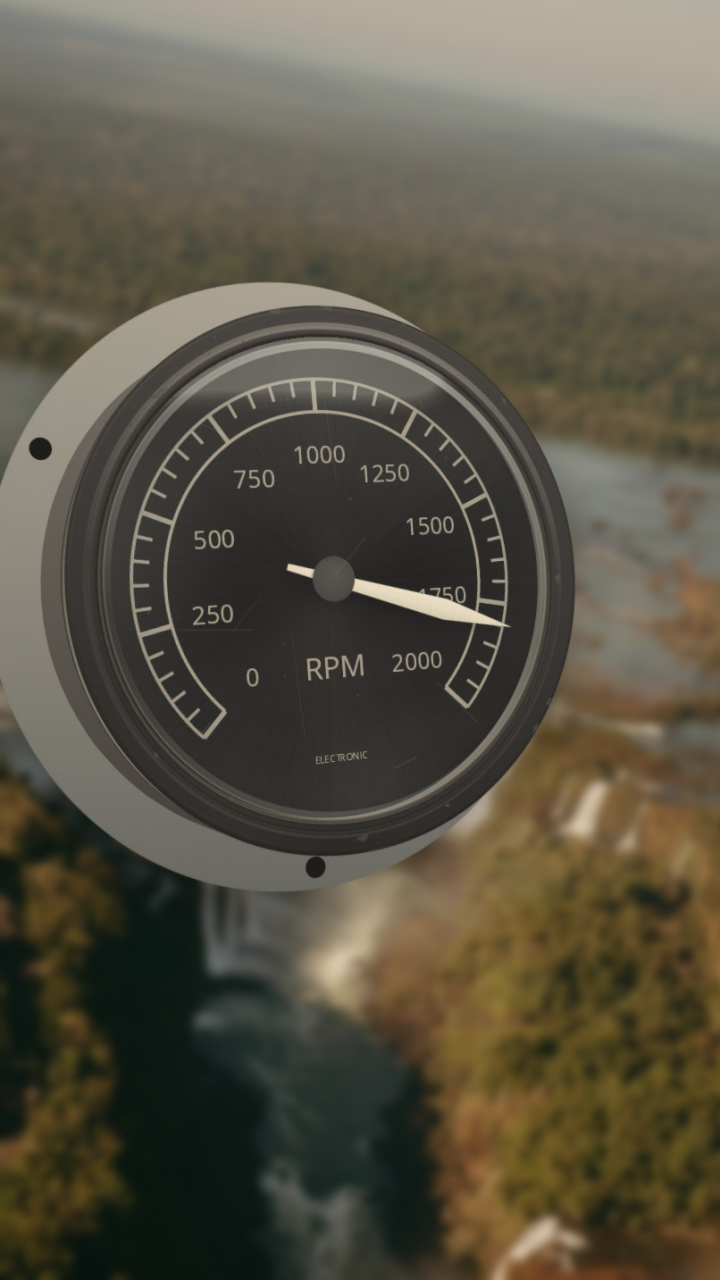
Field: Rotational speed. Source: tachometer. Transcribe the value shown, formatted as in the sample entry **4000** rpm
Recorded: **1800** rpm
